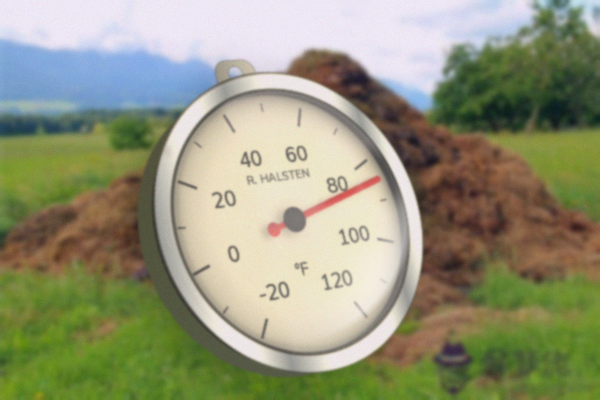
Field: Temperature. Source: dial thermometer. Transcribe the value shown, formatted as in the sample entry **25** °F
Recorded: **85** °F
